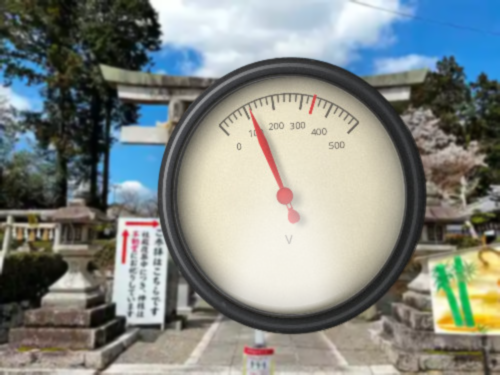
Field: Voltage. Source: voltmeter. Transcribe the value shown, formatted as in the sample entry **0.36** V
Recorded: **120** V
